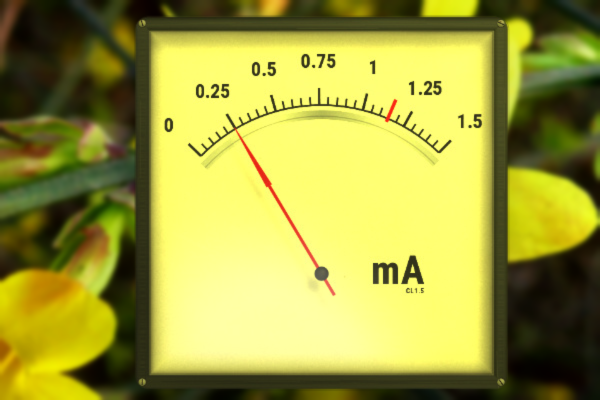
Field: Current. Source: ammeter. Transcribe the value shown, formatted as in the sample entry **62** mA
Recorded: **0.25** mA
